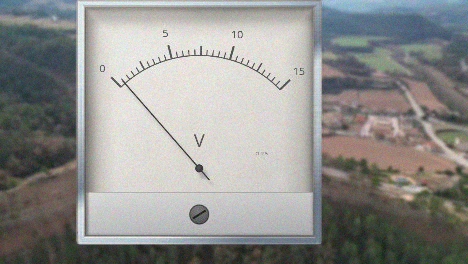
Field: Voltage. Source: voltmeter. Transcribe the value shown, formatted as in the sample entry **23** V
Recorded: **0.5** V
